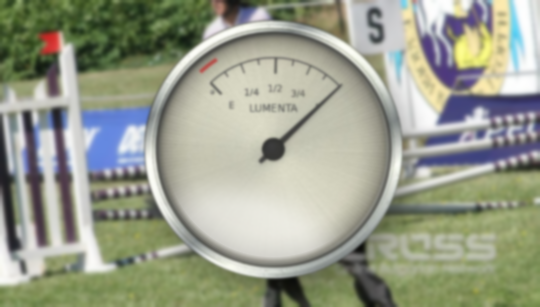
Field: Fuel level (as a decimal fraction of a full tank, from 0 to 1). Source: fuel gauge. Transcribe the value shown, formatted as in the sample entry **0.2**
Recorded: **1**
